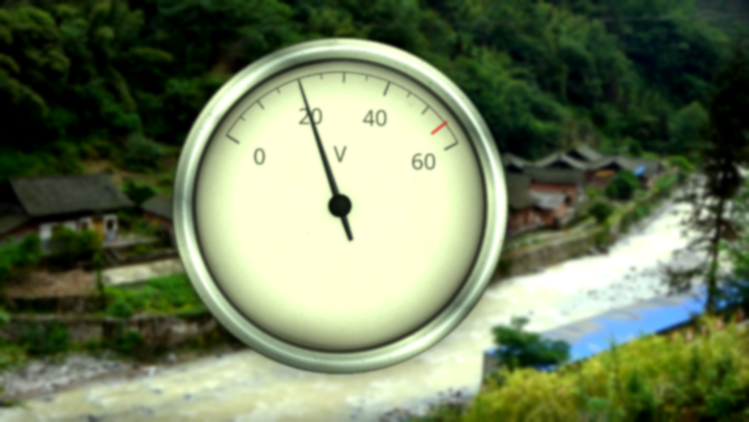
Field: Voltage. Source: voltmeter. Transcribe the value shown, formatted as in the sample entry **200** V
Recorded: **20** V
